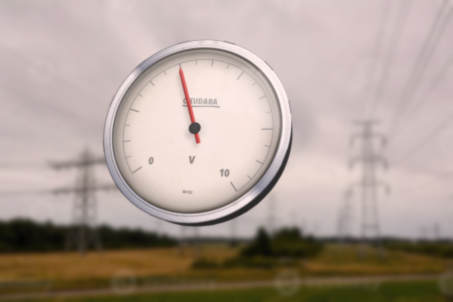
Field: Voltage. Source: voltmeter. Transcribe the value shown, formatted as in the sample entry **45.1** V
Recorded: **4** V
